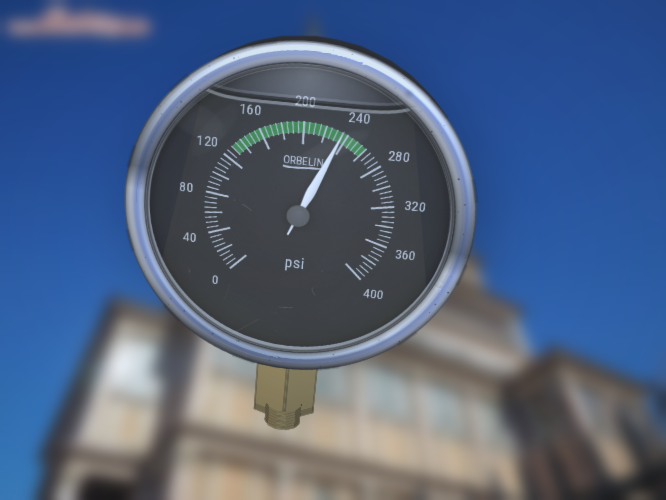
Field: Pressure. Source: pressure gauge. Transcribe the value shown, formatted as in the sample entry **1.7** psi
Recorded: **235** psi
